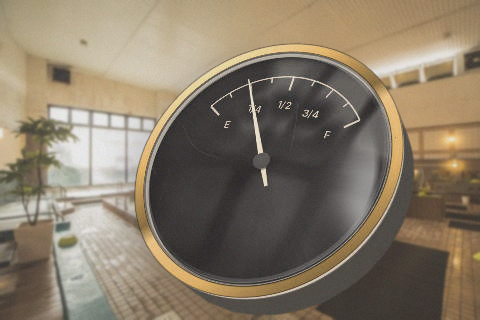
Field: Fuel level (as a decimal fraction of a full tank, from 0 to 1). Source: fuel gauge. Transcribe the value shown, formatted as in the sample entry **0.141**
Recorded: **0.25**
